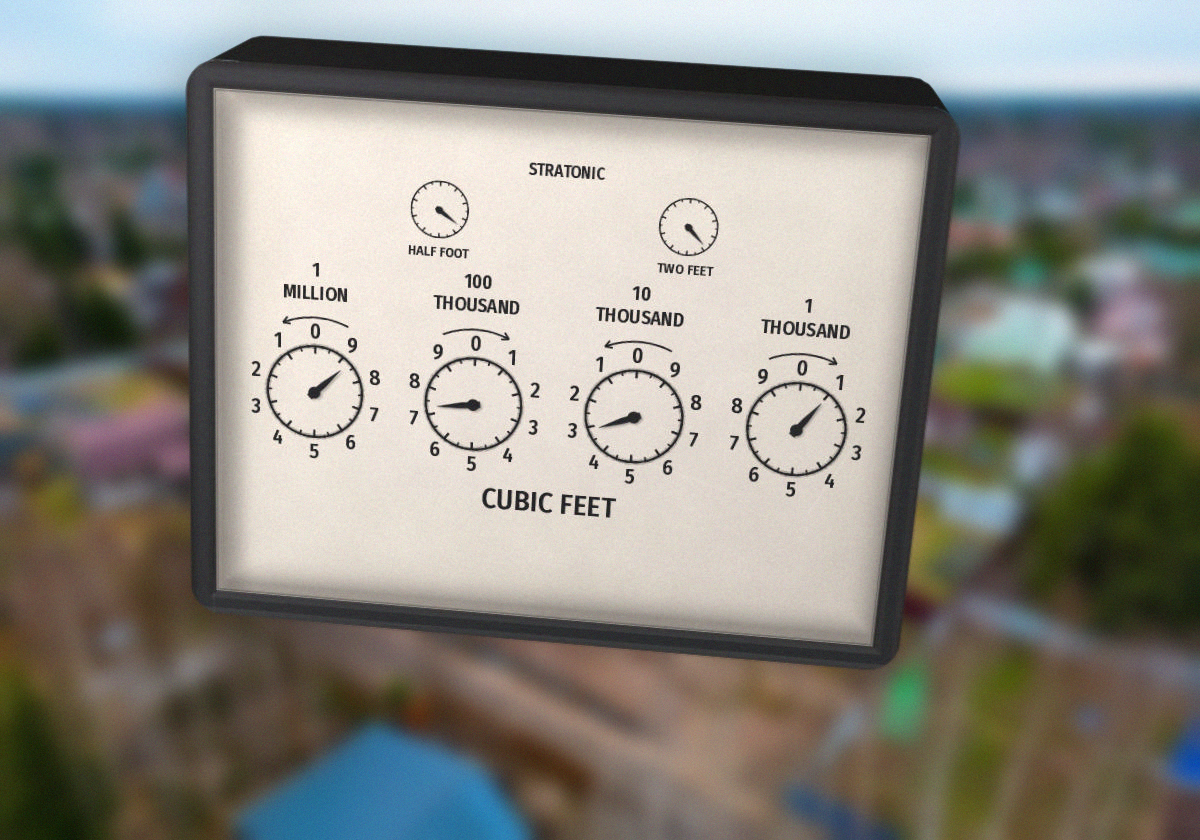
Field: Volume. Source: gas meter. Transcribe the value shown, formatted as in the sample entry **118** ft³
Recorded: **873100** ft³
